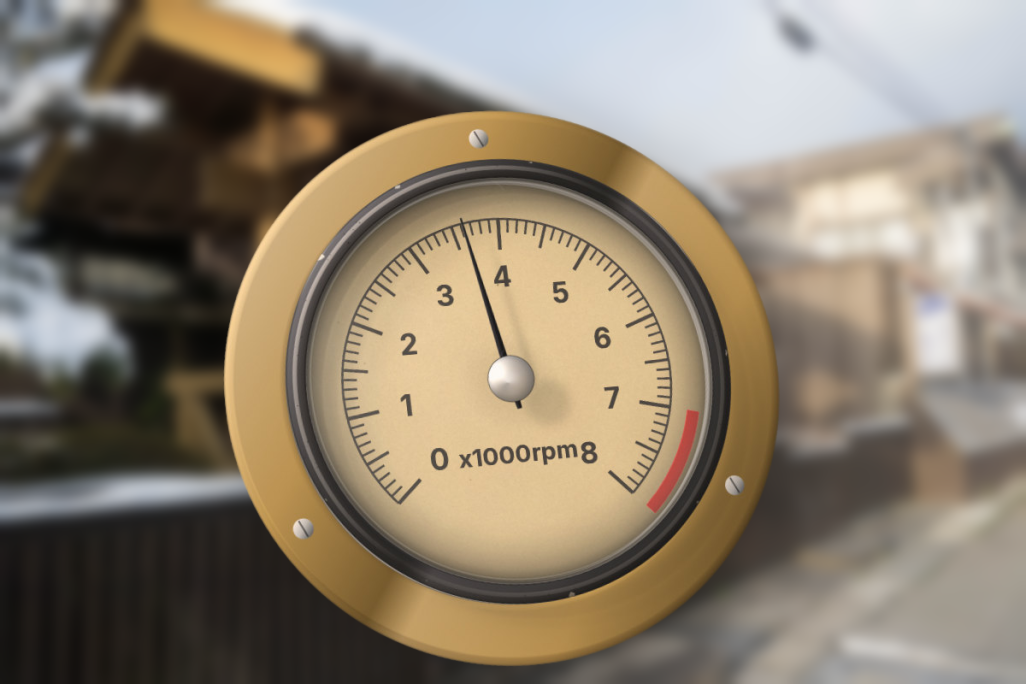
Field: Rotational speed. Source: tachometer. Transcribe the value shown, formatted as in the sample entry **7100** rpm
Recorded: **3600** rpm
